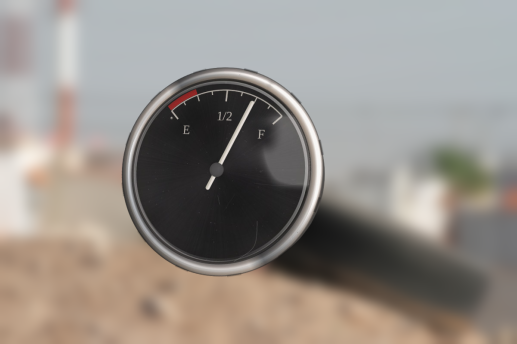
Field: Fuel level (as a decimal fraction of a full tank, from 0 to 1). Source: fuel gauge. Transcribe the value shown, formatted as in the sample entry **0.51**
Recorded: **0.75**
